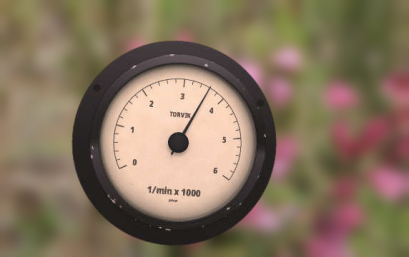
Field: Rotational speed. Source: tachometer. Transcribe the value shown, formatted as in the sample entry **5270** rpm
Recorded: **3600** rpm
